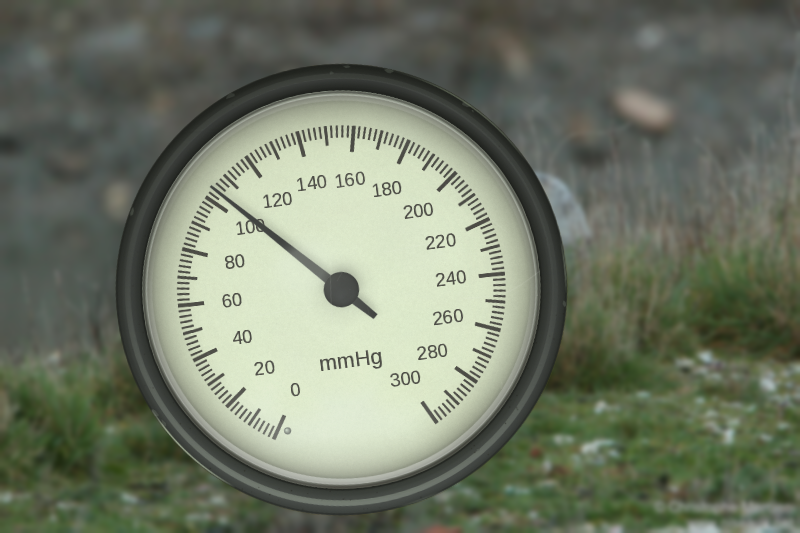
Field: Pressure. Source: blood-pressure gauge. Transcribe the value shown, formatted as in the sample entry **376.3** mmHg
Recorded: **104** mmHg
